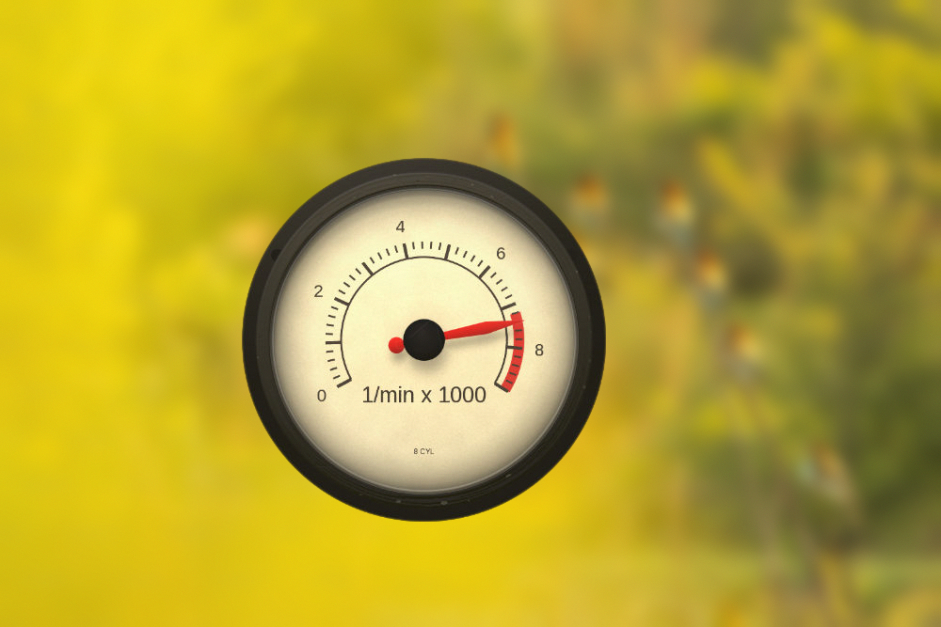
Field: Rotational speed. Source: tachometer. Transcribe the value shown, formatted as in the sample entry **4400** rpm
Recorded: **7400** rpm
